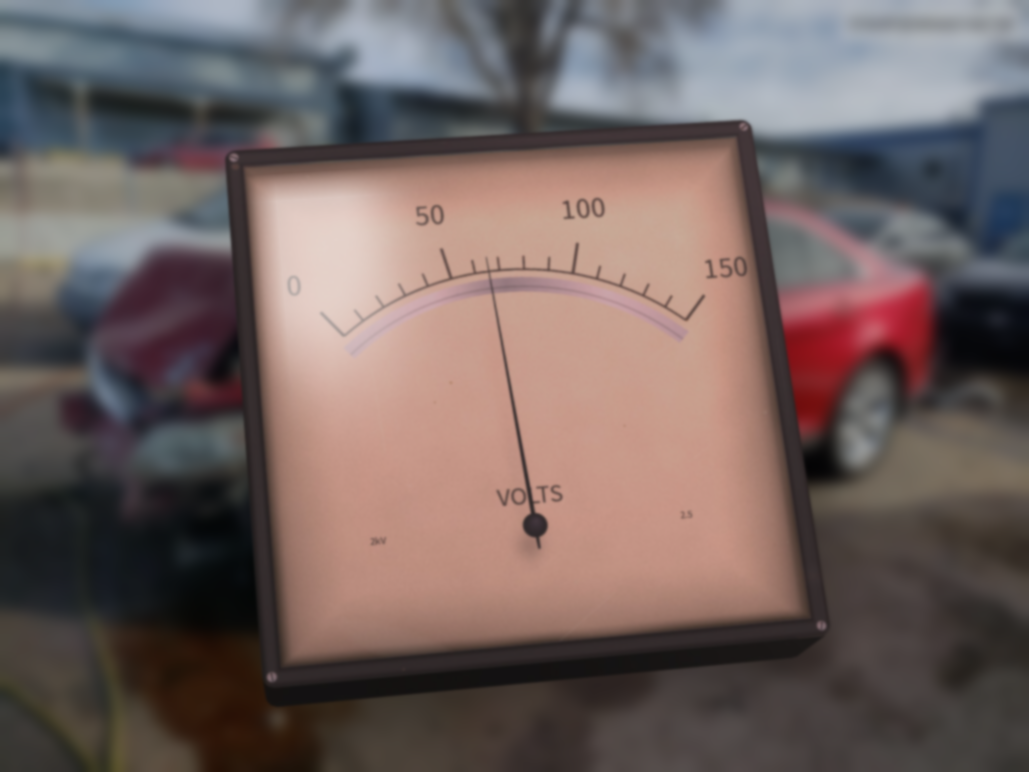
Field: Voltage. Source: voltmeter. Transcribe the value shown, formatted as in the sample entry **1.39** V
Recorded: **65** V
